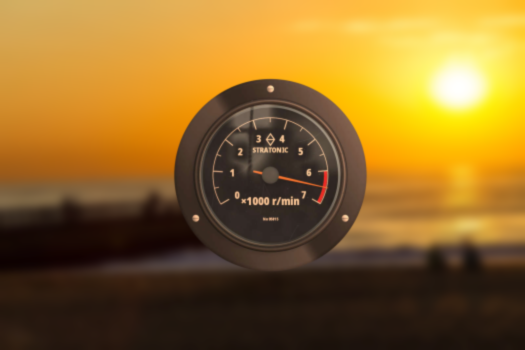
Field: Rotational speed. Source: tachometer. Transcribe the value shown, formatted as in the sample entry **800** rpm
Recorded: **6500** rpm
